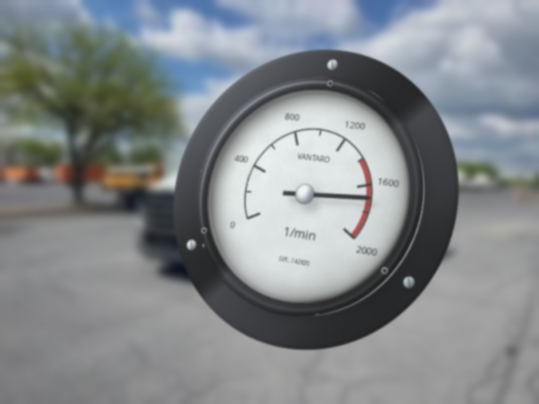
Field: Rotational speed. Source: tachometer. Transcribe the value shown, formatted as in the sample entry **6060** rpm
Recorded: **1700** rpm
